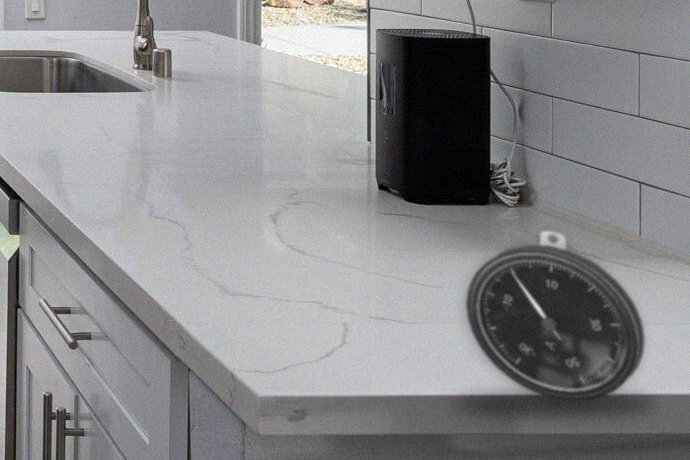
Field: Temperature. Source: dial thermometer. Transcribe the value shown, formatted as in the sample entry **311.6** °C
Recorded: **0** °C
